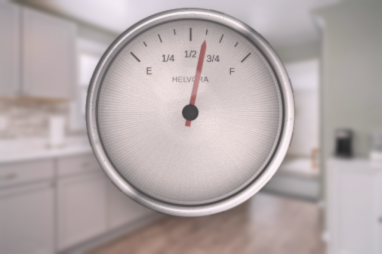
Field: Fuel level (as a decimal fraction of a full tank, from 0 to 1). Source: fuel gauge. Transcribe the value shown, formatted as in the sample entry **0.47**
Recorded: **0.625**
